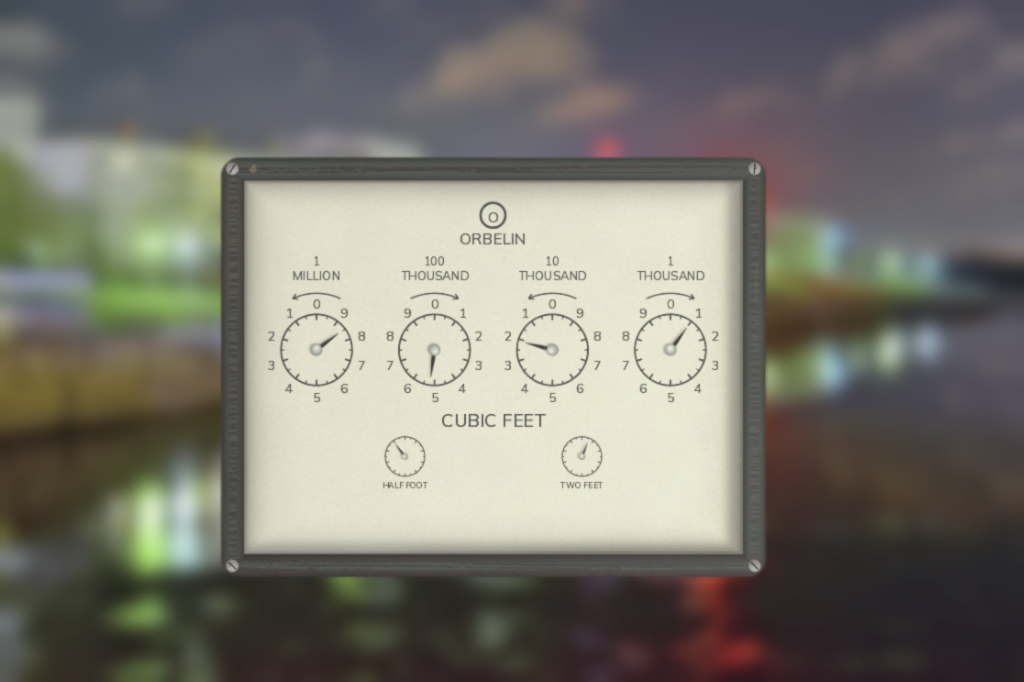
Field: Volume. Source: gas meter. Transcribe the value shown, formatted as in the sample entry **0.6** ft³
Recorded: **852100** ft³
